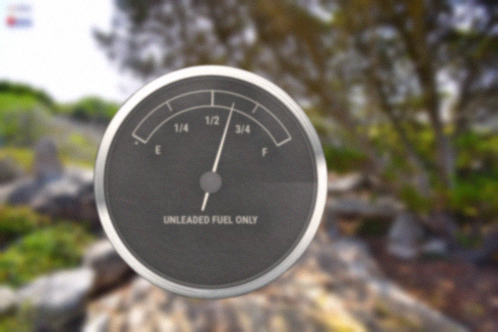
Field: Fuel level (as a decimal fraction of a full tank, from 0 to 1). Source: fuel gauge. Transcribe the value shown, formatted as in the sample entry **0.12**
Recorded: **0.625**
